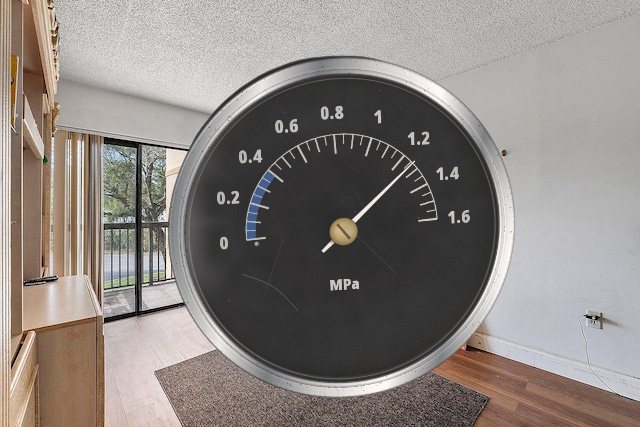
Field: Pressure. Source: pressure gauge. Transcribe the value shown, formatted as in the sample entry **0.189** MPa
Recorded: **1.25** MPa
